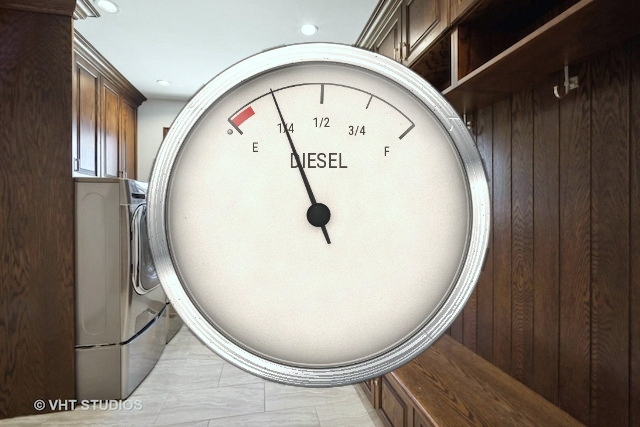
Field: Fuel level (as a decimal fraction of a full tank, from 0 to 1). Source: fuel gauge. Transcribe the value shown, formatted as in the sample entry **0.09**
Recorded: **0.25**
